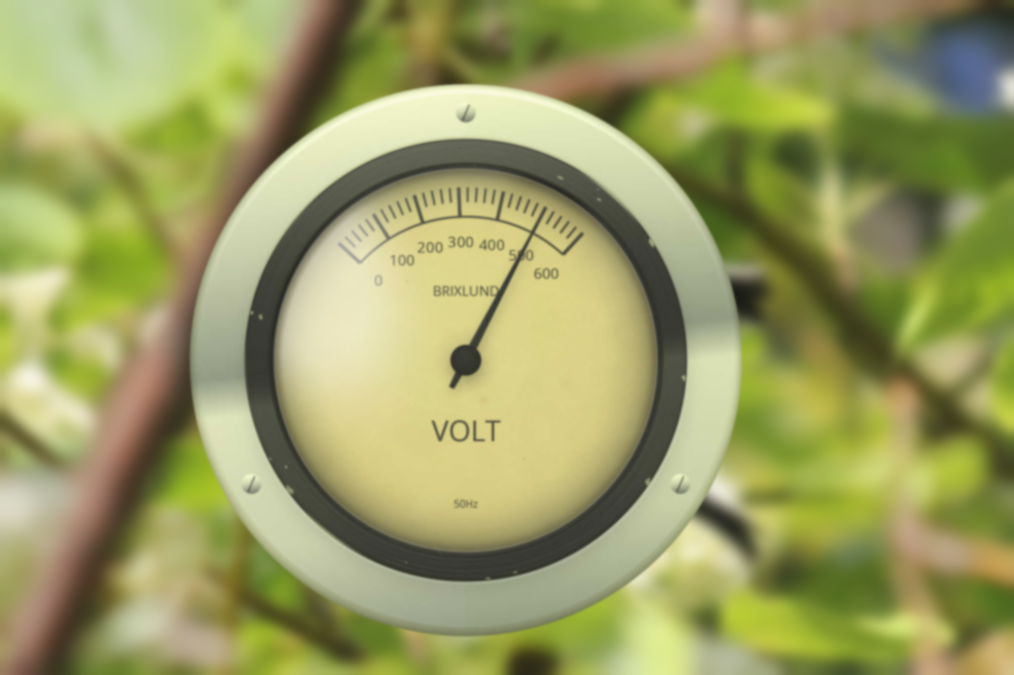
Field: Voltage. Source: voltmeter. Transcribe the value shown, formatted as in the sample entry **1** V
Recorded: **500** V
